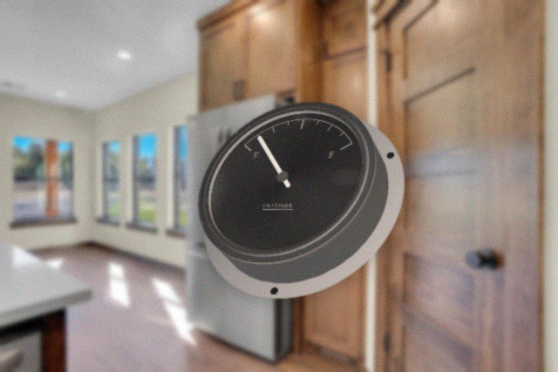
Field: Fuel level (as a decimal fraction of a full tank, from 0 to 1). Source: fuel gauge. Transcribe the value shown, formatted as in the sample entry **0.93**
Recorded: **0.125**
